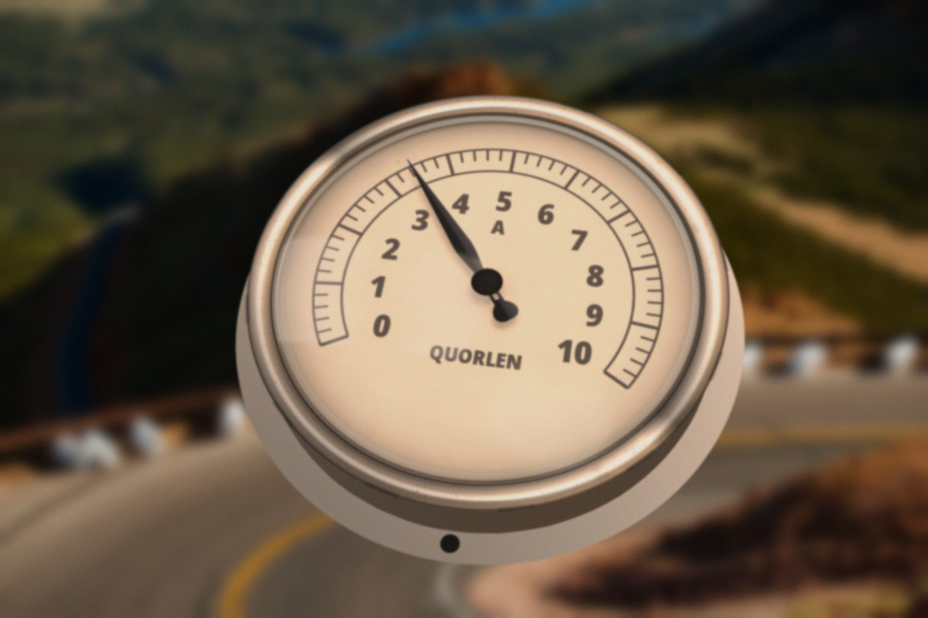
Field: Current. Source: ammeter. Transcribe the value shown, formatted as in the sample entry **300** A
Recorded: **3.4** A
